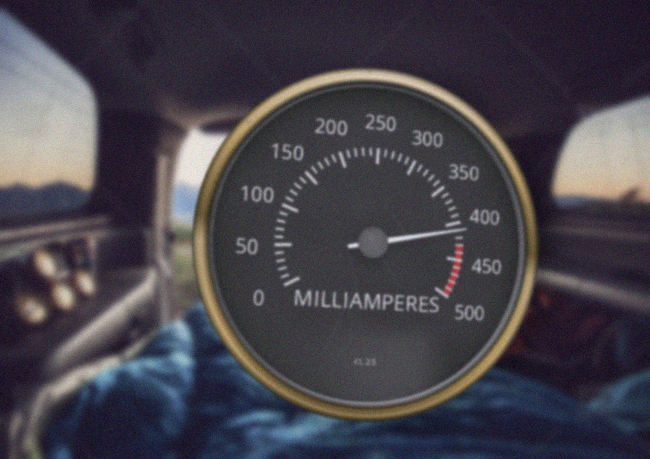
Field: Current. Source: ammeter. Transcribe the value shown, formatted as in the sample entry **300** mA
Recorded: **410** mA
